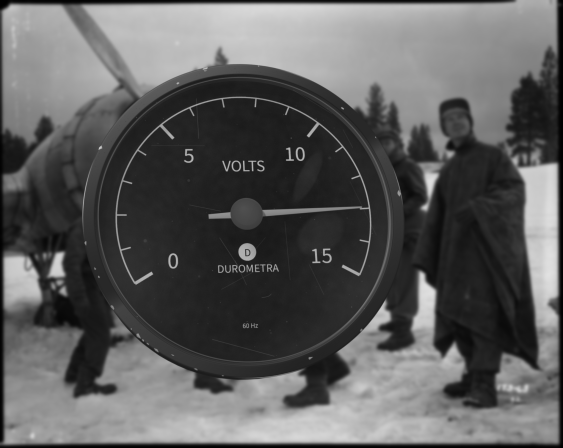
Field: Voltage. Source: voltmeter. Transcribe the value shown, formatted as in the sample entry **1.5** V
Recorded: **13** V
